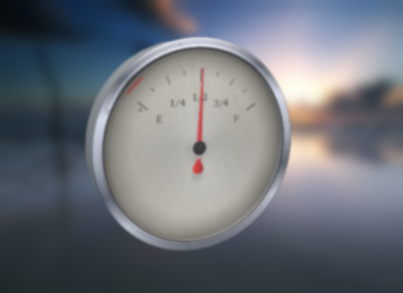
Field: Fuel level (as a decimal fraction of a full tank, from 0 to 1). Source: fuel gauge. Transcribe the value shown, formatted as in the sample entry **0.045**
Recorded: **0.5**
